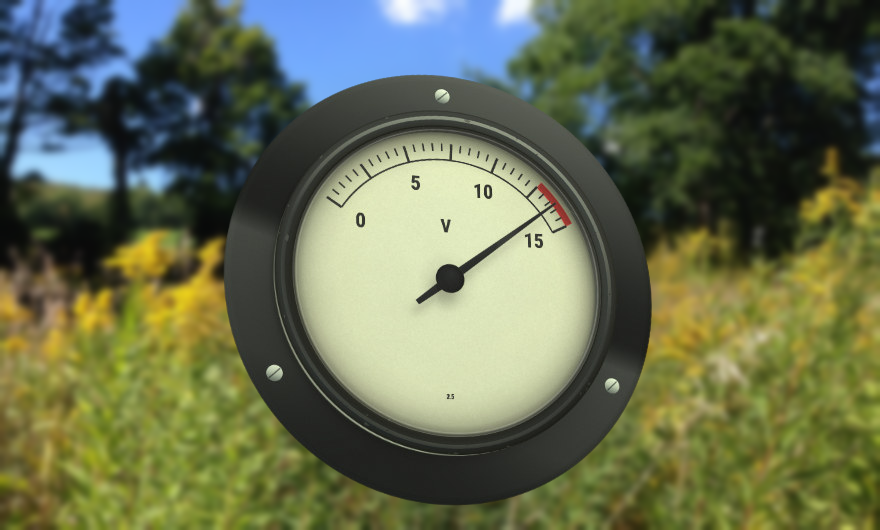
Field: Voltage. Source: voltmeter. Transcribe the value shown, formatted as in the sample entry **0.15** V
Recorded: **13.75** V
